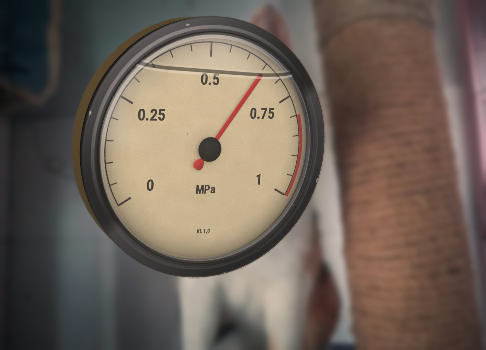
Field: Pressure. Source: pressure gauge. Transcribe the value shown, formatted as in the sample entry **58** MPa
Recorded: **0.65** MPa
